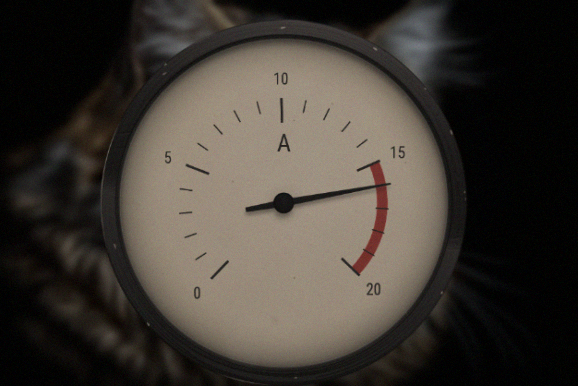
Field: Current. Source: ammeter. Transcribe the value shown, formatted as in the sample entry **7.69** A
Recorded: **16** A
